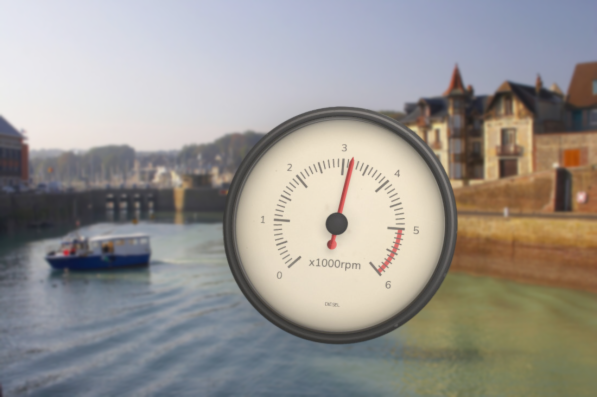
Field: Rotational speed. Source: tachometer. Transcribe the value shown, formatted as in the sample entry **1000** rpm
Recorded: **3200** rpm
